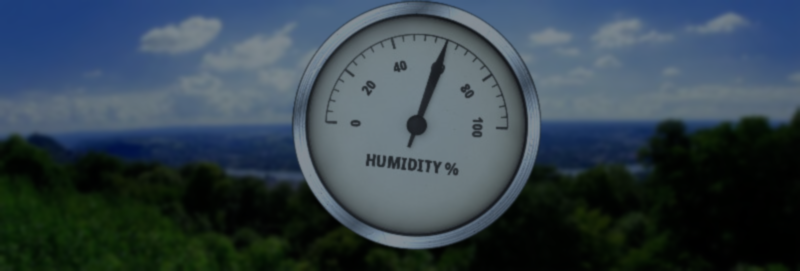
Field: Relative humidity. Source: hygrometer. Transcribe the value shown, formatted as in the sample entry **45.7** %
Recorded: **60** %
